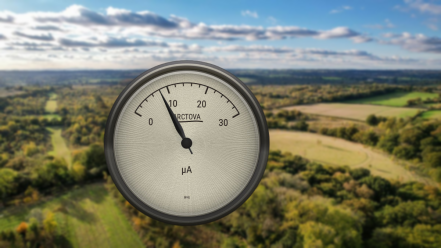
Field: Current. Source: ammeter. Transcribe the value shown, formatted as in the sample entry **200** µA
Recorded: **8** µA
